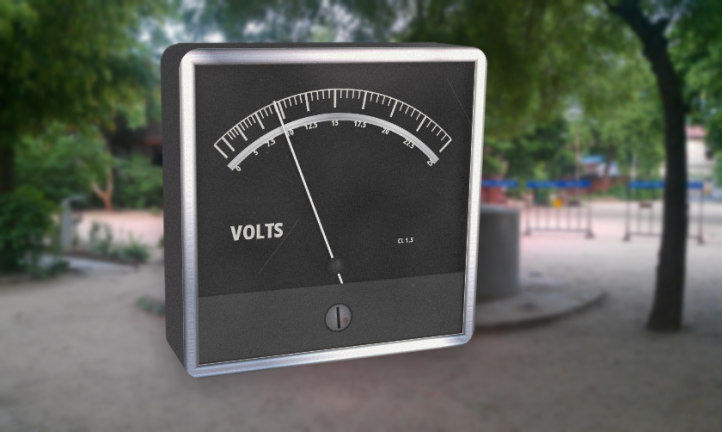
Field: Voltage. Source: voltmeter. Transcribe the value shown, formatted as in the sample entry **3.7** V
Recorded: **9.5** V
